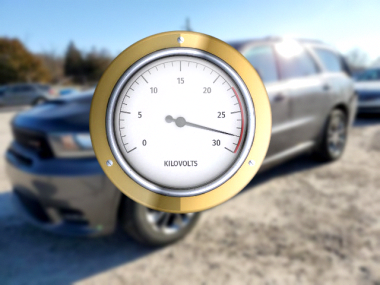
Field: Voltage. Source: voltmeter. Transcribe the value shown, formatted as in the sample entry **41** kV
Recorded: **28** kV
